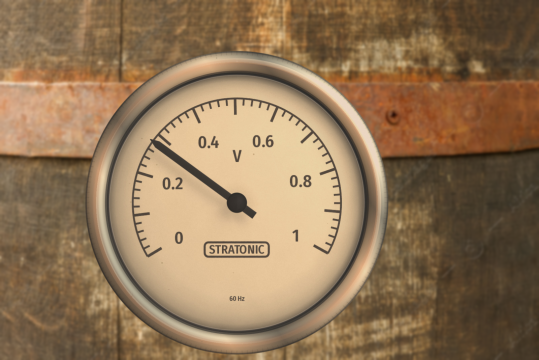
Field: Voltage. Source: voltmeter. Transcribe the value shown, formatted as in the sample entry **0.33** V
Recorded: **0.28** V
